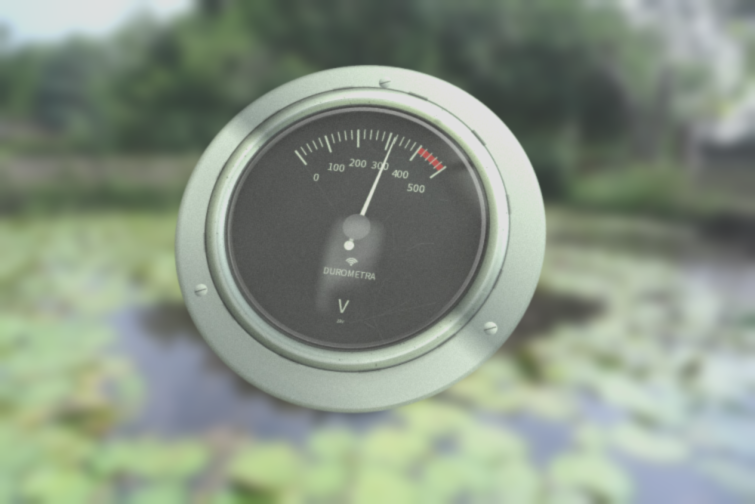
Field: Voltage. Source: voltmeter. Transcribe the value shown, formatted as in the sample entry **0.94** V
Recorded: **320** V
